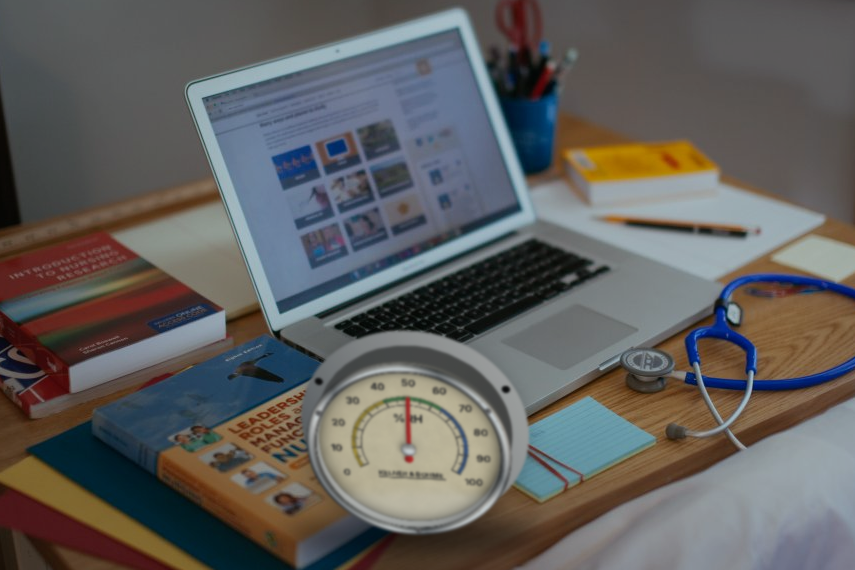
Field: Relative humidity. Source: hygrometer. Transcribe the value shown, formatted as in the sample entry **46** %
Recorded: **50** %
